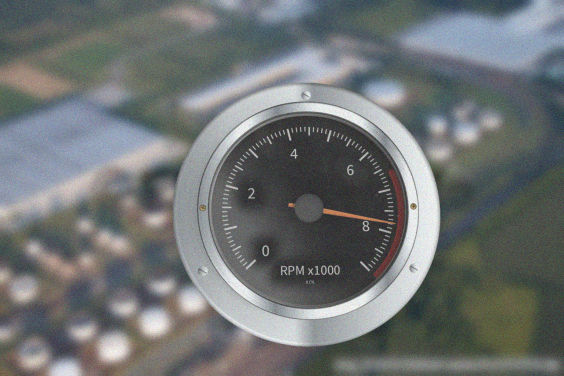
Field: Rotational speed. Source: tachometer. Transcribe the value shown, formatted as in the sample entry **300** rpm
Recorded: **7800** rpm
